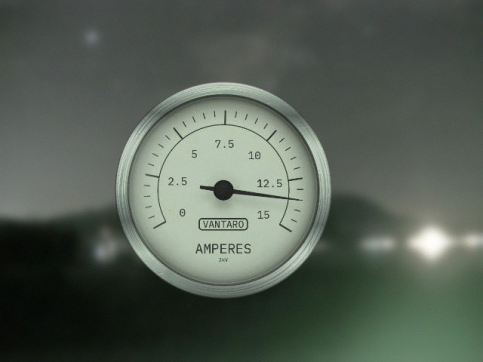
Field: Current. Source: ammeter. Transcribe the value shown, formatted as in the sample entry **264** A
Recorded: **13.5** A
